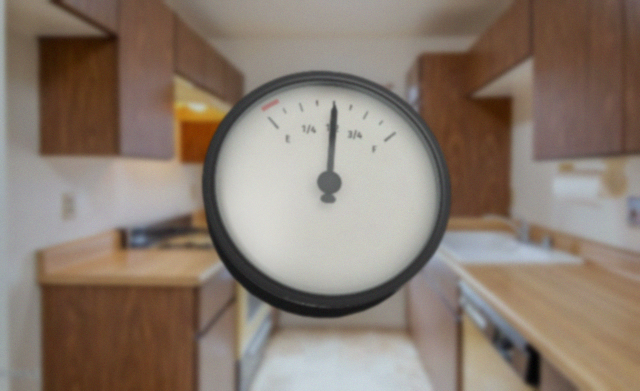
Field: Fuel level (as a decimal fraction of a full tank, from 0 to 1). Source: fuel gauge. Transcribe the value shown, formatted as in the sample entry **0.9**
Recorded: **0.5**
